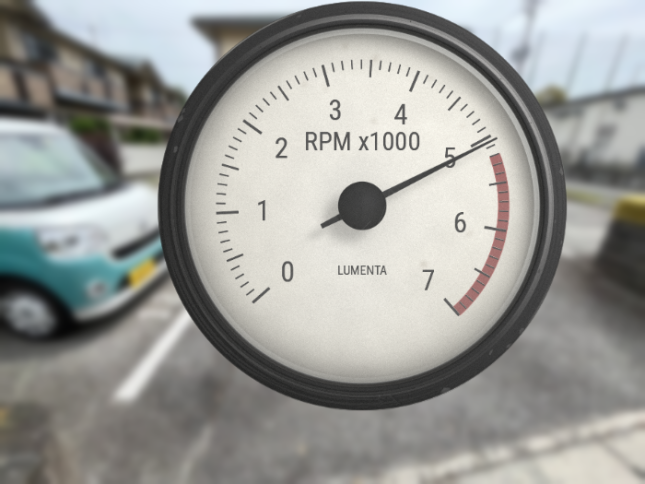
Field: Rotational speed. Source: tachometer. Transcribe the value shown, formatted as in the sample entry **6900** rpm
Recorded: **5050** rpm
